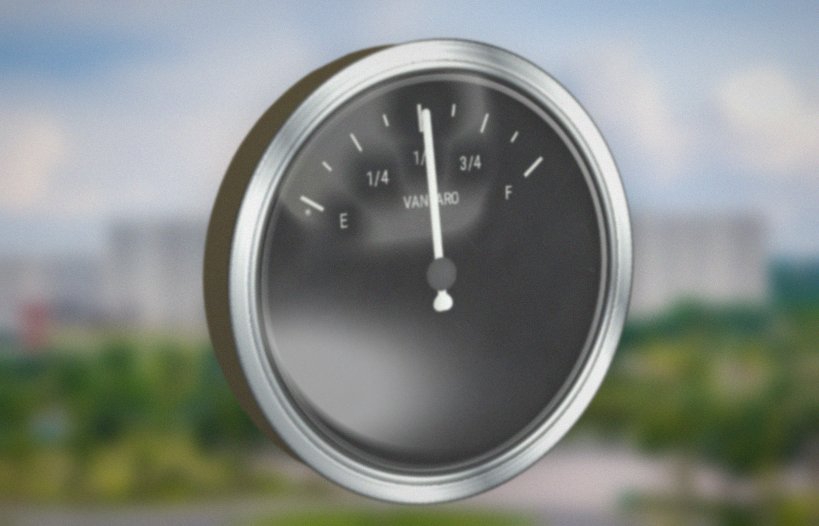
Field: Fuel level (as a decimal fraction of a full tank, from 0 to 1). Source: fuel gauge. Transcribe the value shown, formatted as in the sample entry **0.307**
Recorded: **0.5**
